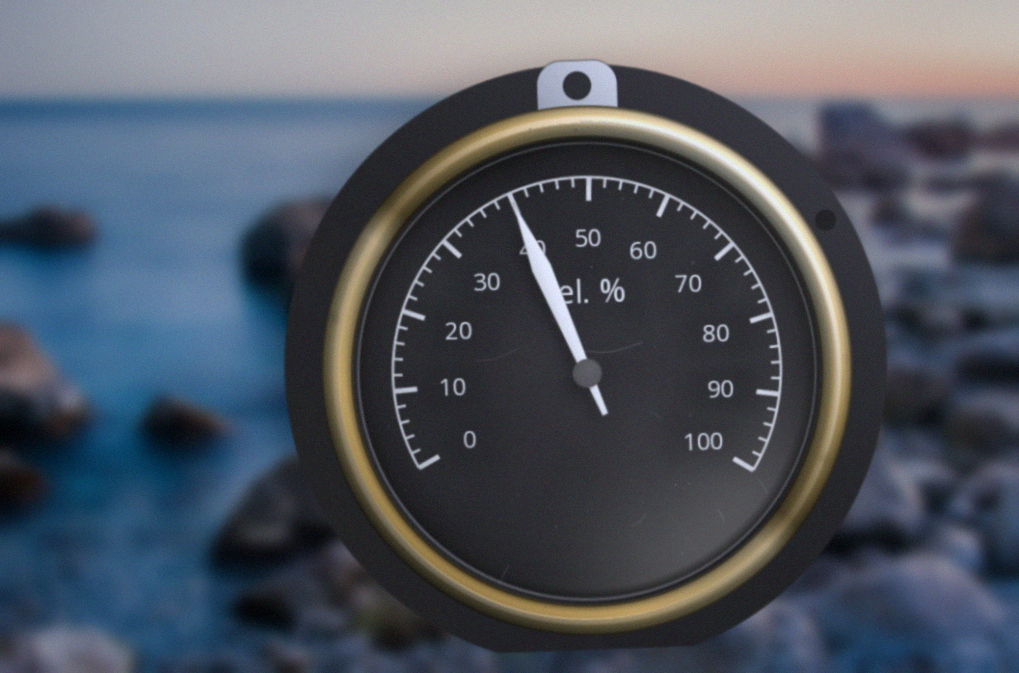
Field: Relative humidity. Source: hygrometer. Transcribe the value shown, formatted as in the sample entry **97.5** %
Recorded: **40** %
